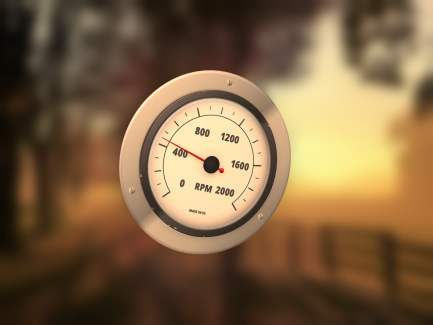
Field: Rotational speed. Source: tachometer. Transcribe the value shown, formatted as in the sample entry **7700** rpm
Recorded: **450** rpm
